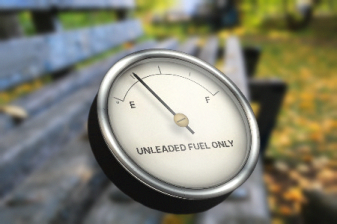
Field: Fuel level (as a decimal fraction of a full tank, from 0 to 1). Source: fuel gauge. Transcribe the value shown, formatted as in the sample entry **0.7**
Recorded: **0.25**
